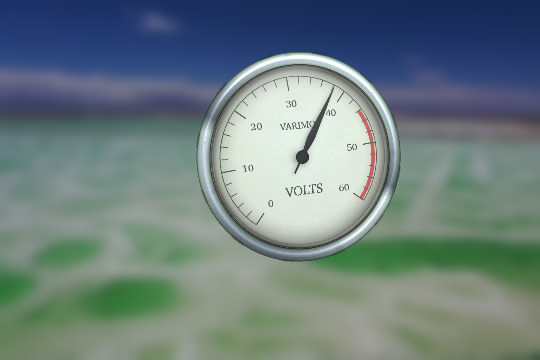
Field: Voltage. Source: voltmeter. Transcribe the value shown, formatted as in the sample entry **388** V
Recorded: **38** V
